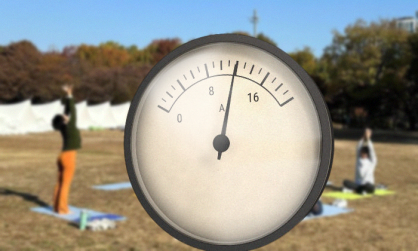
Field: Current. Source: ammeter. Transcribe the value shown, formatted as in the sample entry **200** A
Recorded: **12** A
